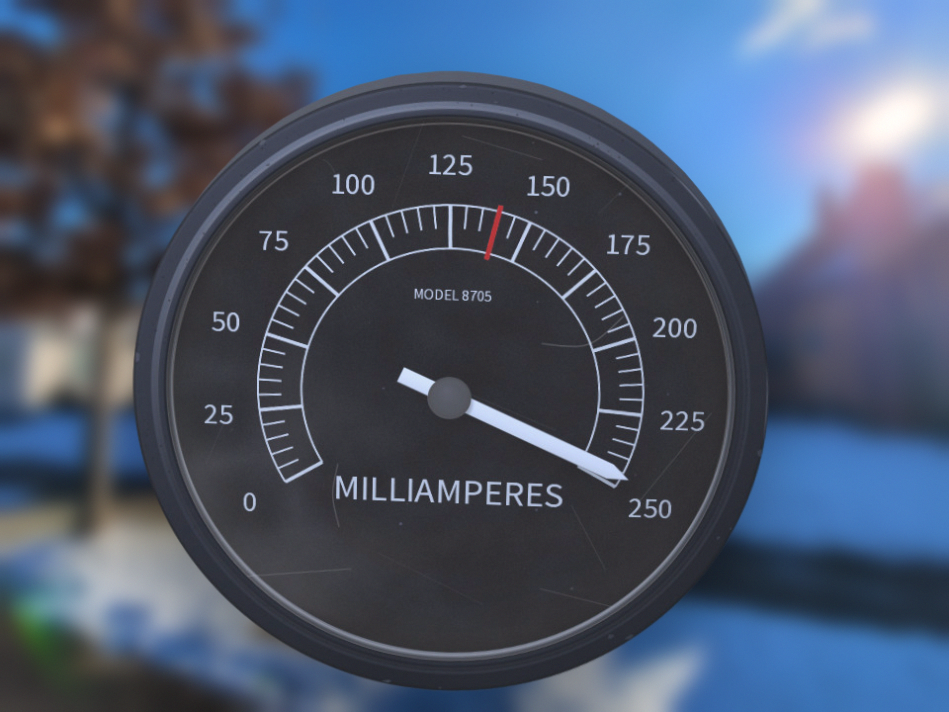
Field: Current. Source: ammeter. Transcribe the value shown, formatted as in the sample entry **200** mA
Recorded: **245** mA
